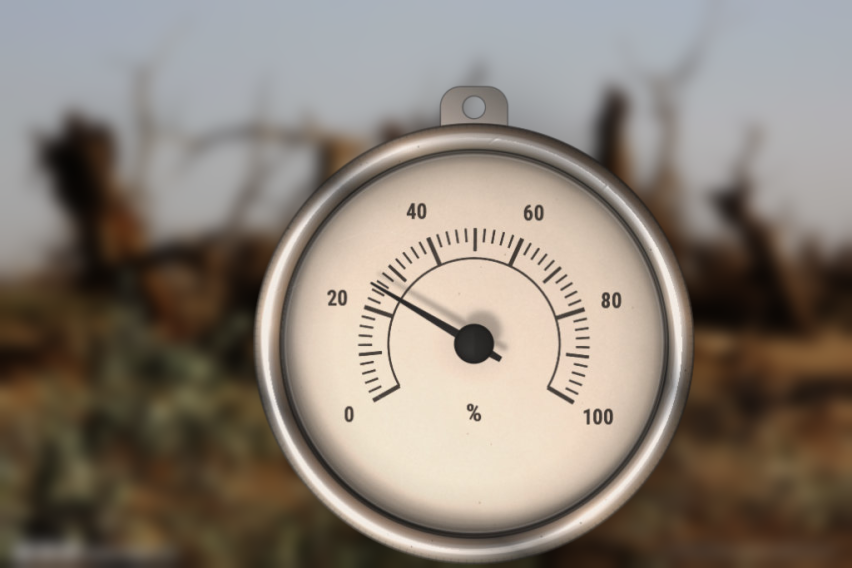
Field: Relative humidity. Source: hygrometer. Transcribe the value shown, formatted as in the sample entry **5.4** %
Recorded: **25** %
